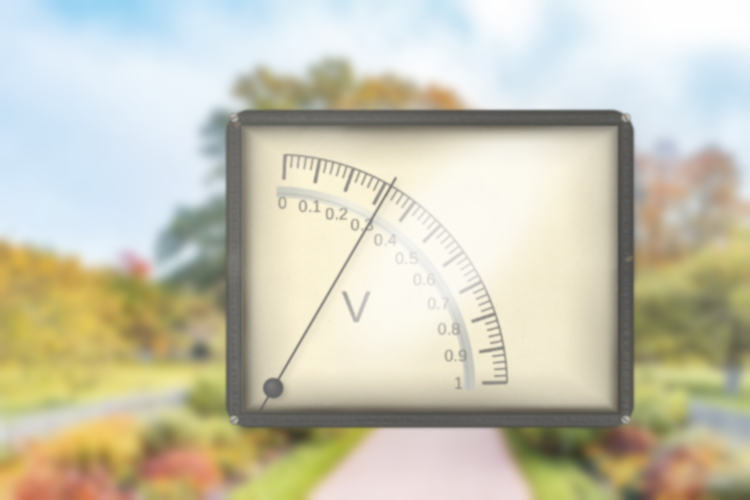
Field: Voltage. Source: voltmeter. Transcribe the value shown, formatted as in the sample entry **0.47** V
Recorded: **0.32** V
